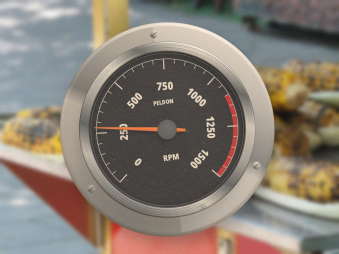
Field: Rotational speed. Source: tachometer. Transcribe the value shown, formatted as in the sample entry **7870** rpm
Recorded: **275** rpm
